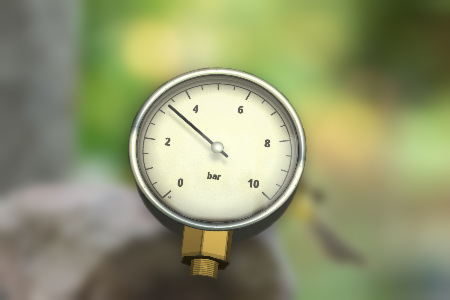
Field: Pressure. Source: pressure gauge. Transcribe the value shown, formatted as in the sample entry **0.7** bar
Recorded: **3.25** bar
